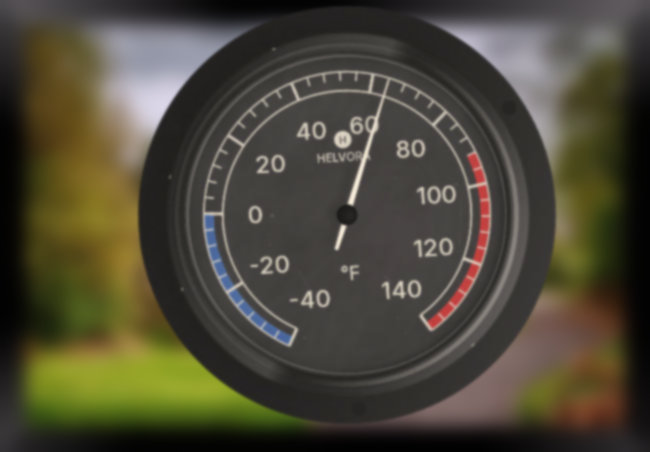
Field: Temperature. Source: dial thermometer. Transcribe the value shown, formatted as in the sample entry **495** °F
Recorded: **64** °F
